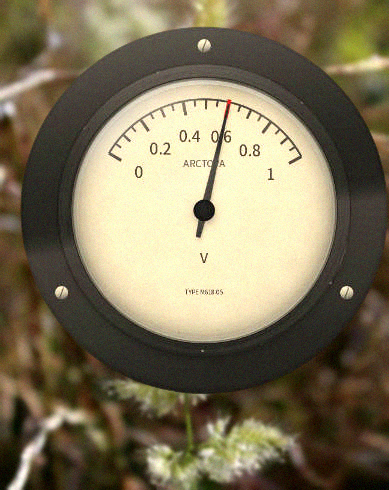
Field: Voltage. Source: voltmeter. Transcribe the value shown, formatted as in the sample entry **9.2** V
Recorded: **0.6** V
